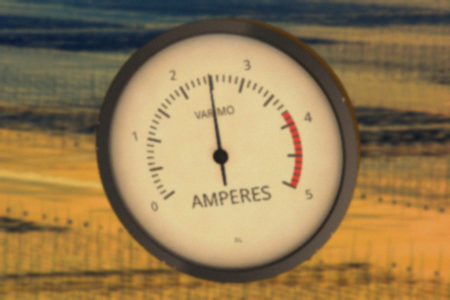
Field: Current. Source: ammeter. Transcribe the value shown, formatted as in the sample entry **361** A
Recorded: **2.5** A
